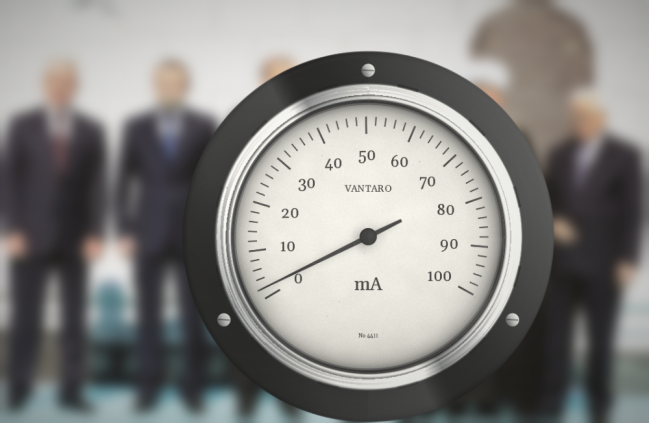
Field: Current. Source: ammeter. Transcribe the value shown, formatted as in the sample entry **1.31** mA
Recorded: **2** mA
